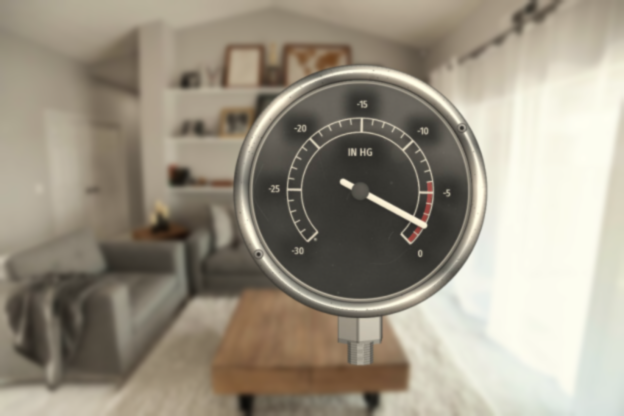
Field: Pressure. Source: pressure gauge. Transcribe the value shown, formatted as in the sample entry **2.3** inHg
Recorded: **-2** inHg
